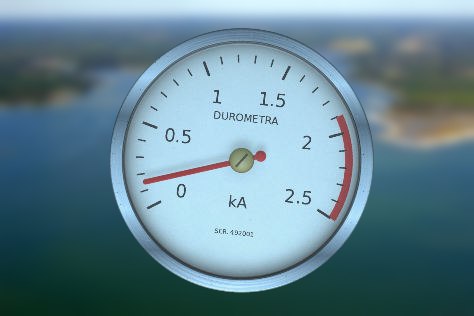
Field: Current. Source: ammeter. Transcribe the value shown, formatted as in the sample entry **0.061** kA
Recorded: **0.15** kA
